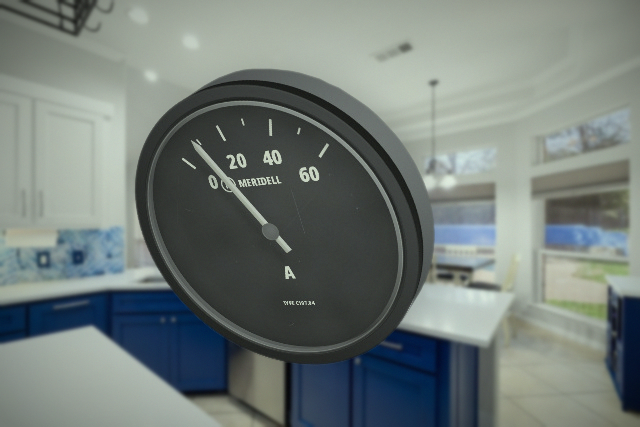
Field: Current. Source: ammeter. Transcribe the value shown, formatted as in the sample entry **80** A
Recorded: **10** A
